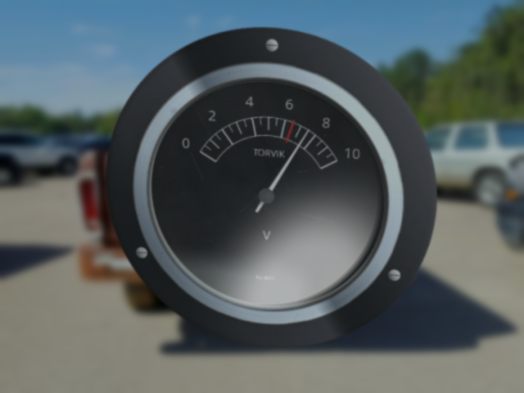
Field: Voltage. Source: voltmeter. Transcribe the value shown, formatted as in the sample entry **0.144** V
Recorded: **7.5** V
